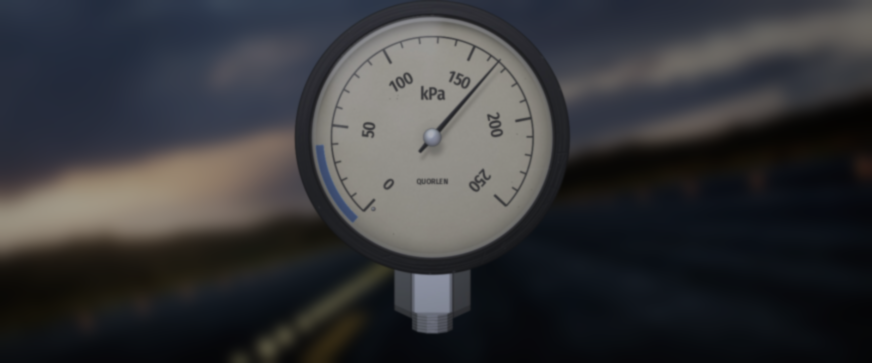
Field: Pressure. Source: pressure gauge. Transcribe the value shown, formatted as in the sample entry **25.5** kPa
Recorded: **165** kPa
